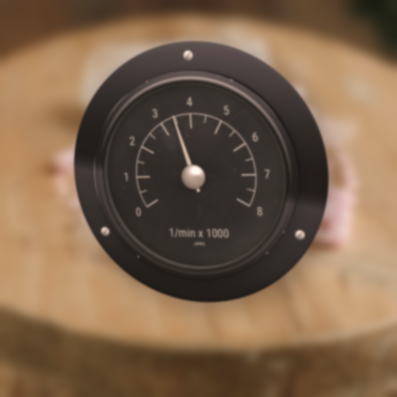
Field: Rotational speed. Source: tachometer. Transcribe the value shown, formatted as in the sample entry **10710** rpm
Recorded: **3500** rpm
